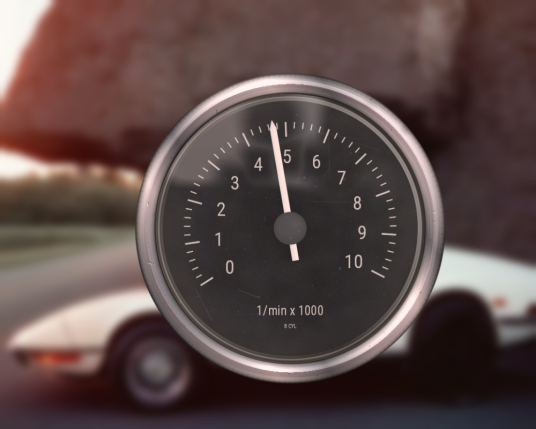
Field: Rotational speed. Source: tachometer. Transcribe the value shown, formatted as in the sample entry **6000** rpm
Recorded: **4700** rpm
